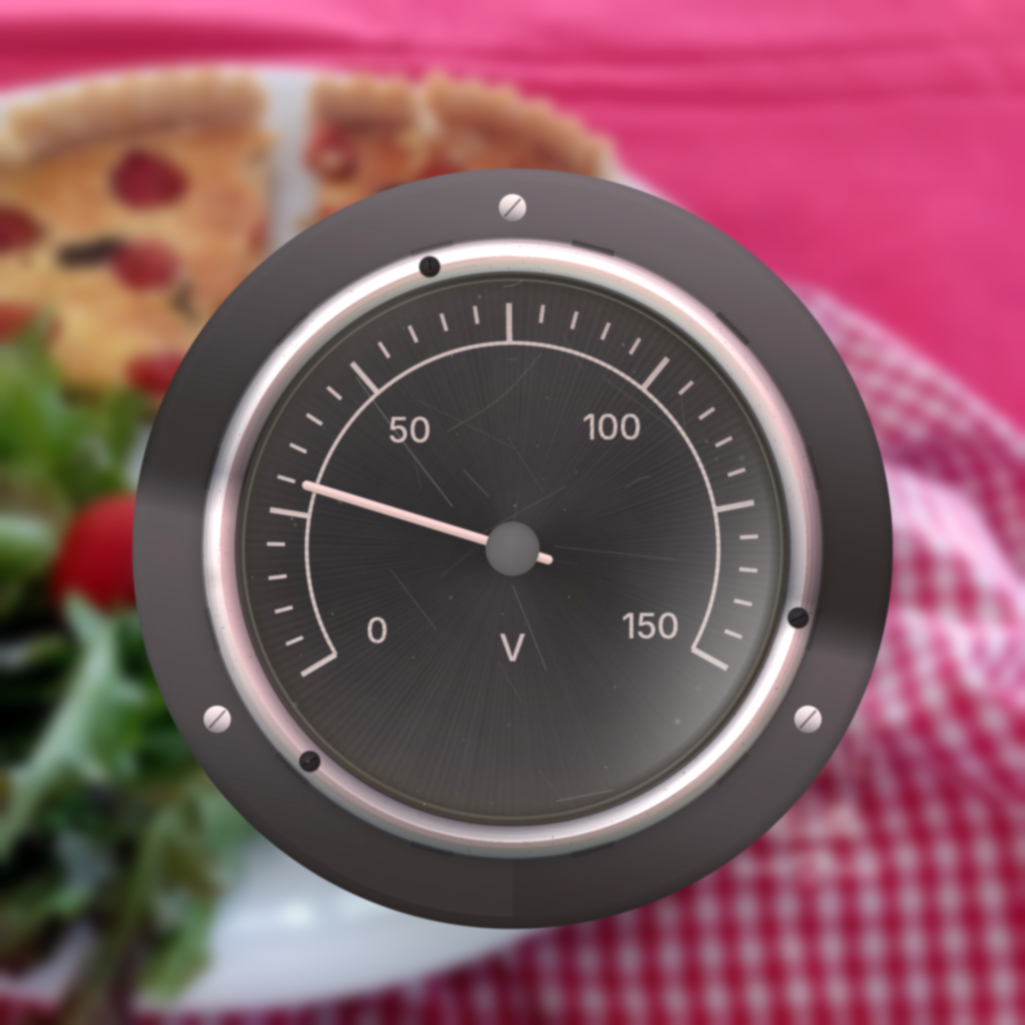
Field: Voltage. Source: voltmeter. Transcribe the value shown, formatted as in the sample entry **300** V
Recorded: **30** V
